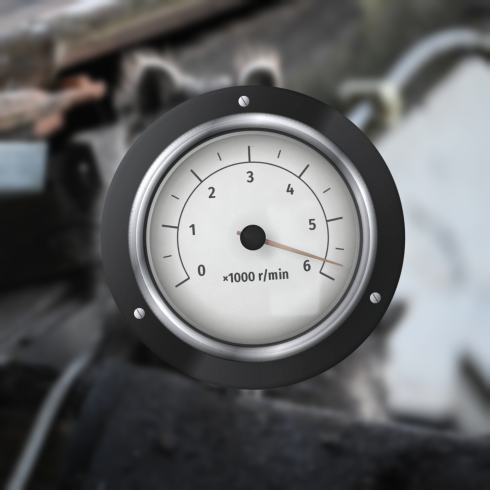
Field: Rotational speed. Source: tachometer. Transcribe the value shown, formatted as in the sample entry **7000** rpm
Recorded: **5750** rpm
